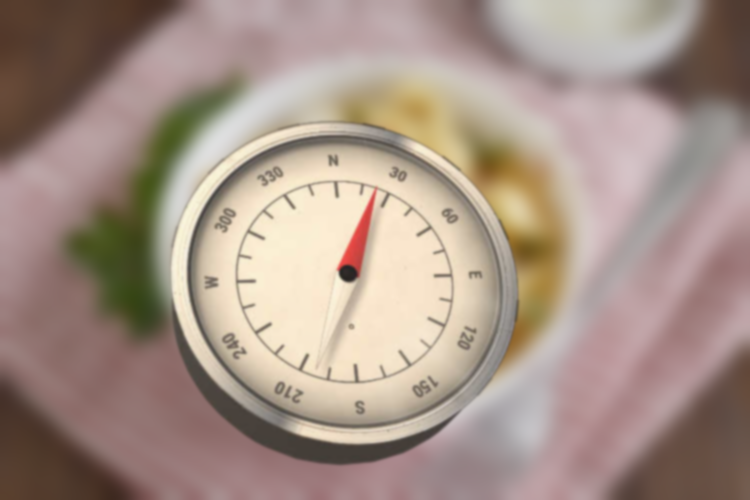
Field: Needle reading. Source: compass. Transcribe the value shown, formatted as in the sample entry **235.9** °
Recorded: **22.5** °
